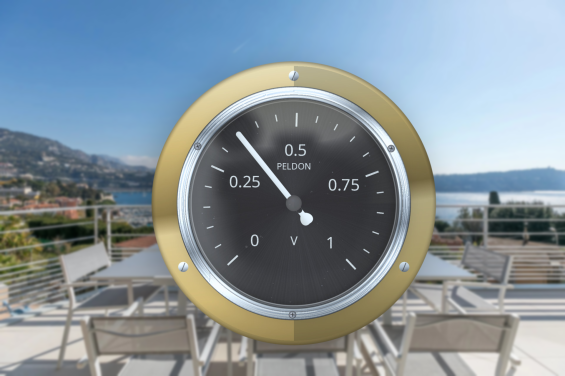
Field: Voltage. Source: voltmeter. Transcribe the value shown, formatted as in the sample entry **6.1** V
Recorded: **0.35** V
